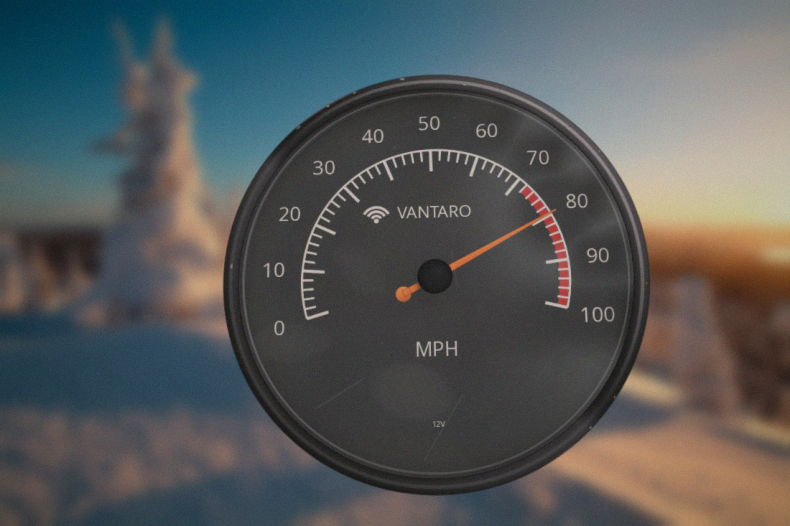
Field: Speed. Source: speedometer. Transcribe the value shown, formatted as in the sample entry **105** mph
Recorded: **80** mph
